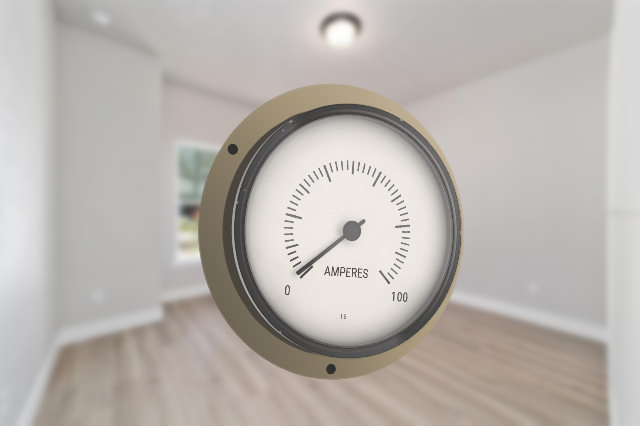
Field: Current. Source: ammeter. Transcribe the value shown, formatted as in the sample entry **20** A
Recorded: **2** A
